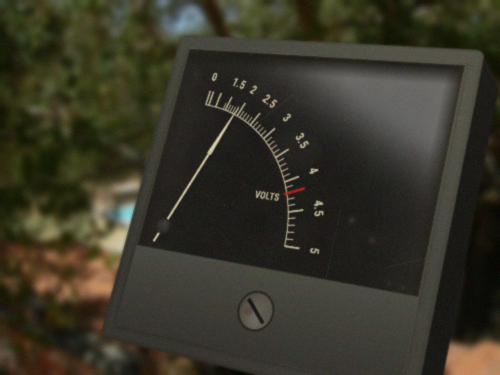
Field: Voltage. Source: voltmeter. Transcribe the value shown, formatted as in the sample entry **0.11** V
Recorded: **2** V
